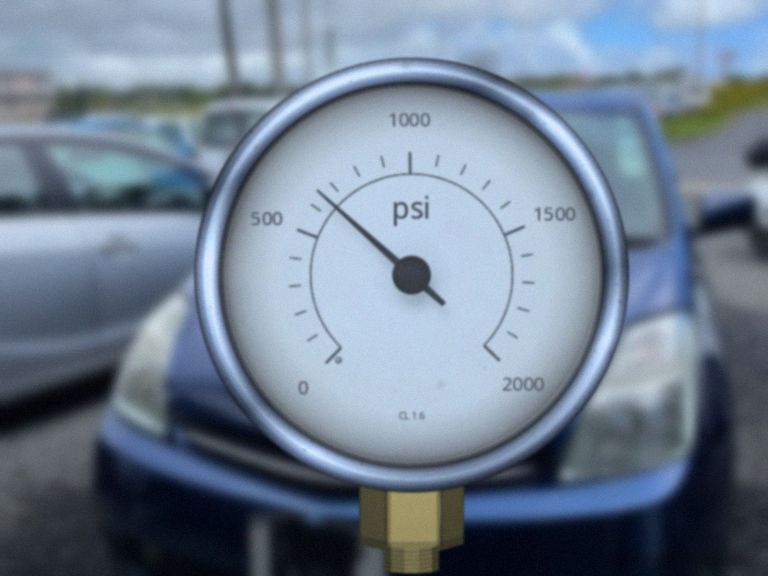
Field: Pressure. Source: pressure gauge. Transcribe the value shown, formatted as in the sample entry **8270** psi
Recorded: **650** psi
